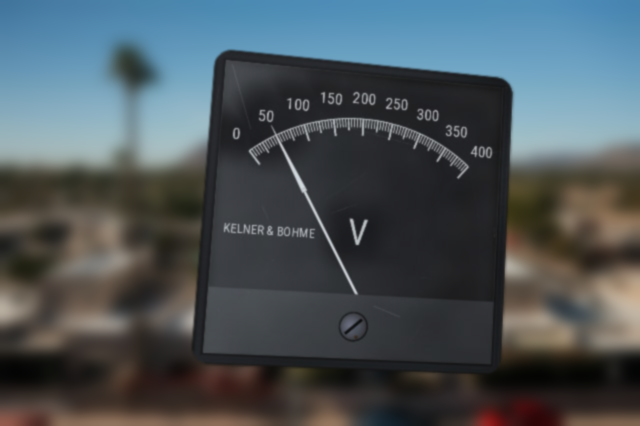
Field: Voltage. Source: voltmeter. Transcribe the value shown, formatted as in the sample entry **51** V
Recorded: **50** V
